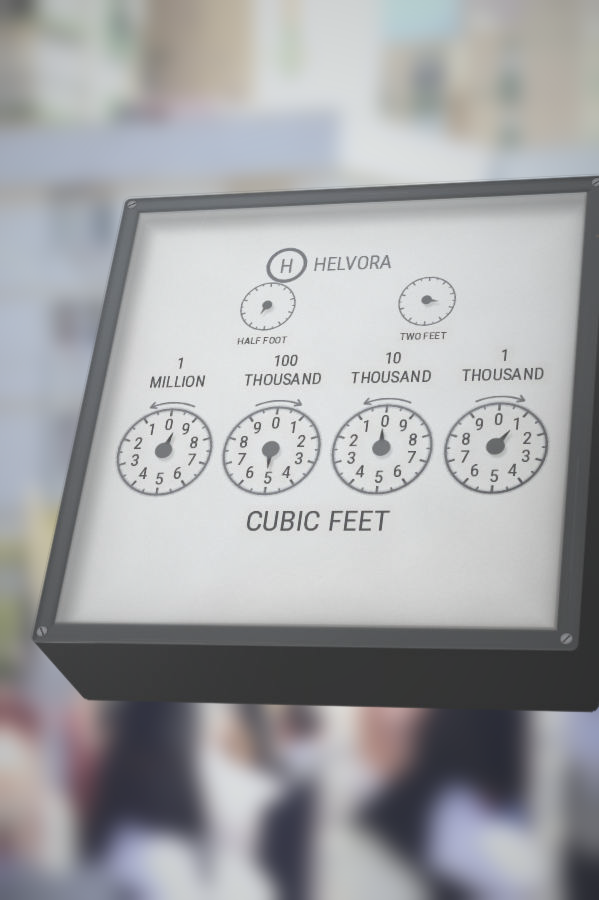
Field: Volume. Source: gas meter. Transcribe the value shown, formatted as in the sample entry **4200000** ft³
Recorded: **950100** ft³
